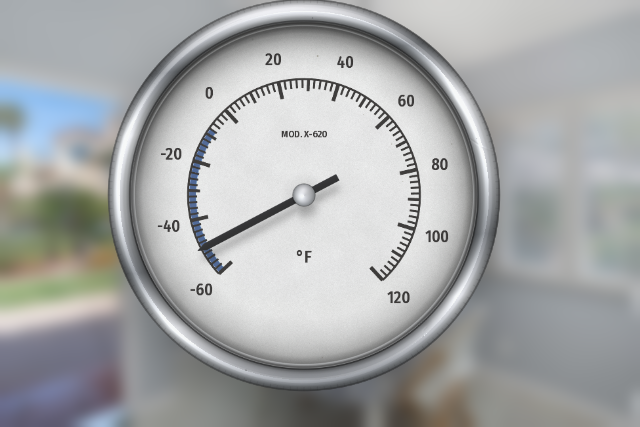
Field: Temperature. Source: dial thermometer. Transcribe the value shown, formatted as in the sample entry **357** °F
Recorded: **-50** °F
